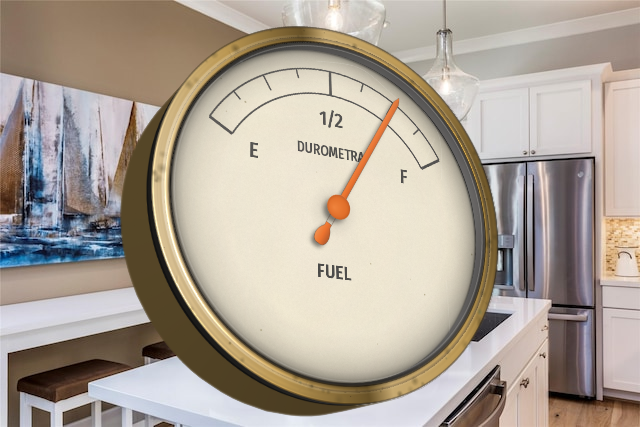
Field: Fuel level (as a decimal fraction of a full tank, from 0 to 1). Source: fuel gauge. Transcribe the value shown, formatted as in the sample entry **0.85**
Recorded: **0.75**
